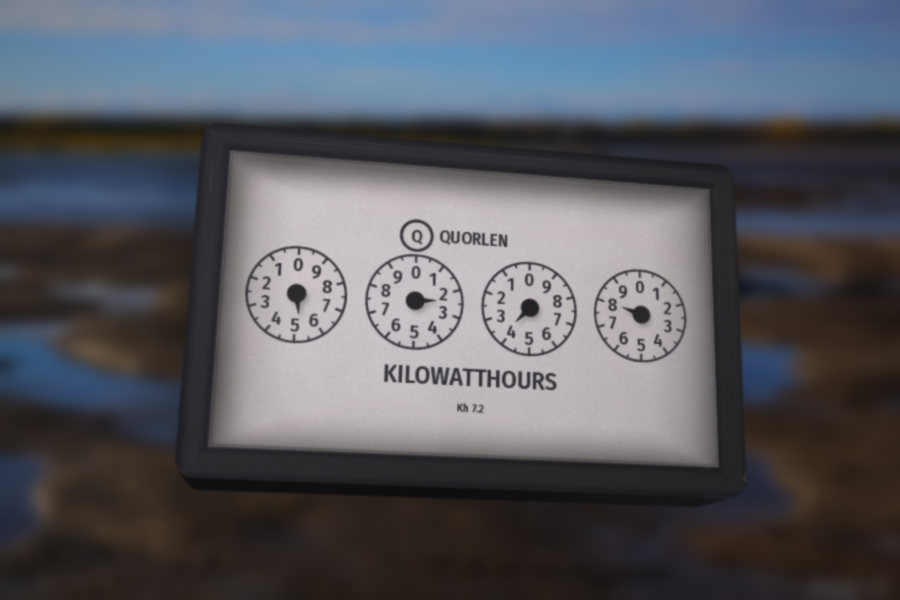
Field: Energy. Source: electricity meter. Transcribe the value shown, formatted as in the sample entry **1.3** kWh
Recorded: **5238** kWh
